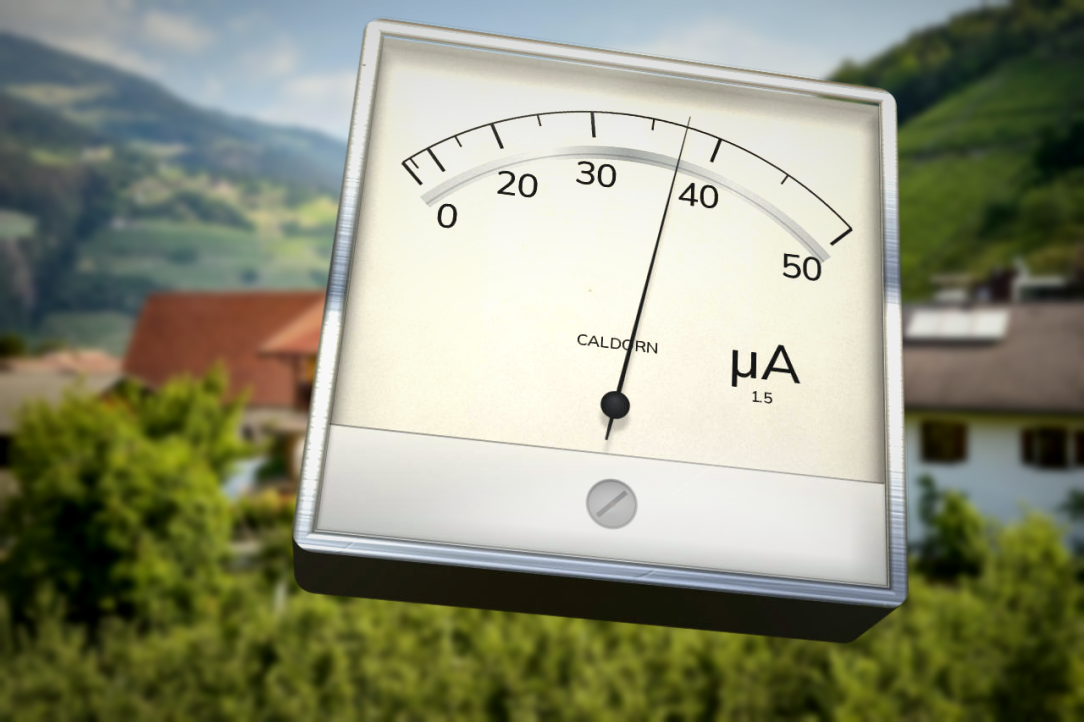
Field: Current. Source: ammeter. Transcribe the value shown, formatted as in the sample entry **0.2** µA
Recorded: **37.5** µA
